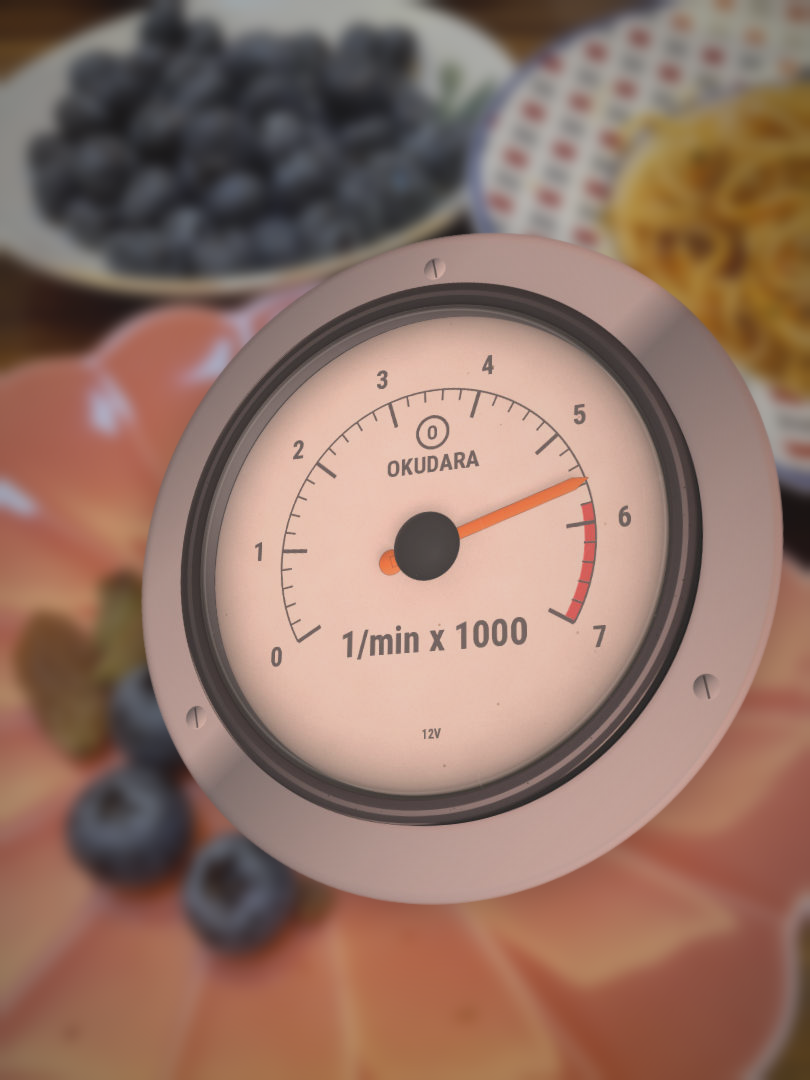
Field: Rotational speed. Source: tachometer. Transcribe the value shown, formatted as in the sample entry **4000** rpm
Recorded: **5600** rpm
